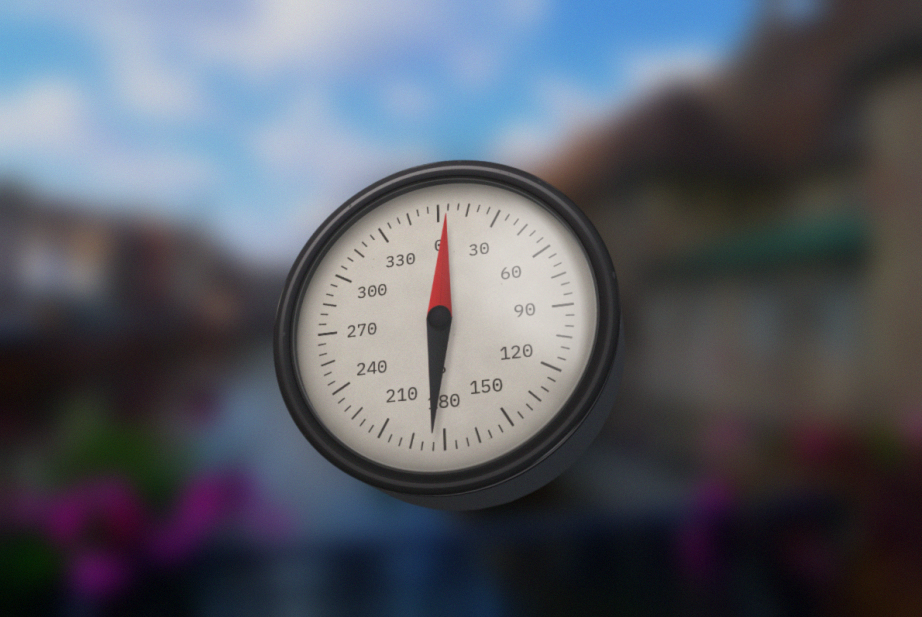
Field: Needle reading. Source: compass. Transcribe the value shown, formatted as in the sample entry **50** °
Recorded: **5** °
